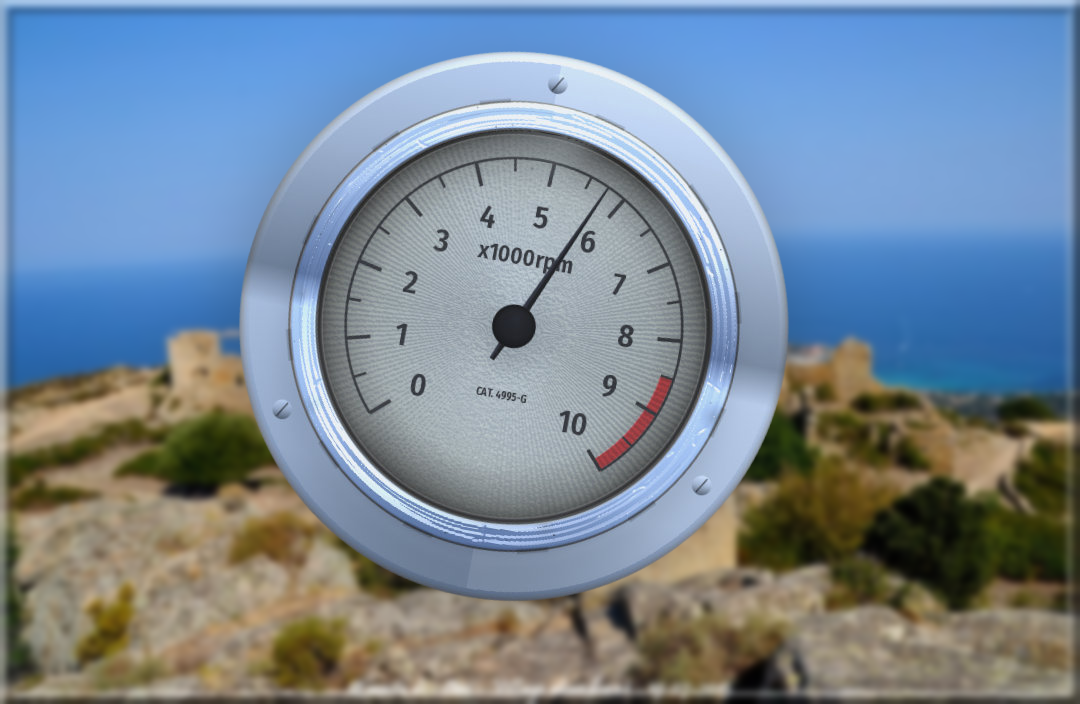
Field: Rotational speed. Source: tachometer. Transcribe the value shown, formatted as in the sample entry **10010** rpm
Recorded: **5750** rpm
